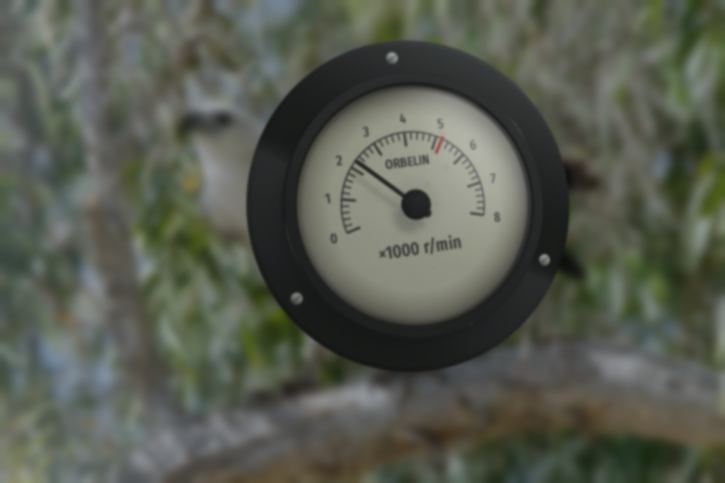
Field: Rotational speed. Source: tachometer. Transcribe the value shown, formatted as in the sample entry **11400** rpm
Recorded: **2200** rpm
